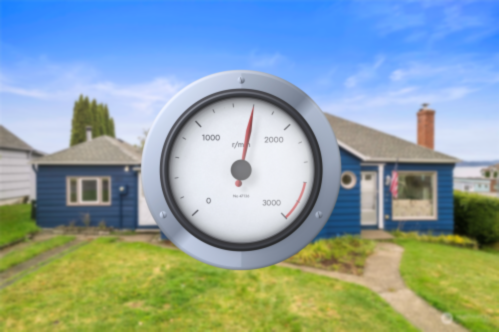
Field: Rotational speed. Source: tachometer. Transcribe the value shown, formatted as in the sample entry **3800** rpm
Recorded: **1600** rpm
